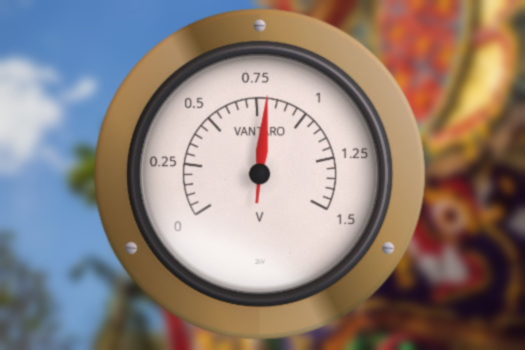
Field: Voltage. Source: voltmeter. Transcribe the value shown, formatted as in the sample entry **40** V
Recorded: **0.8** V
